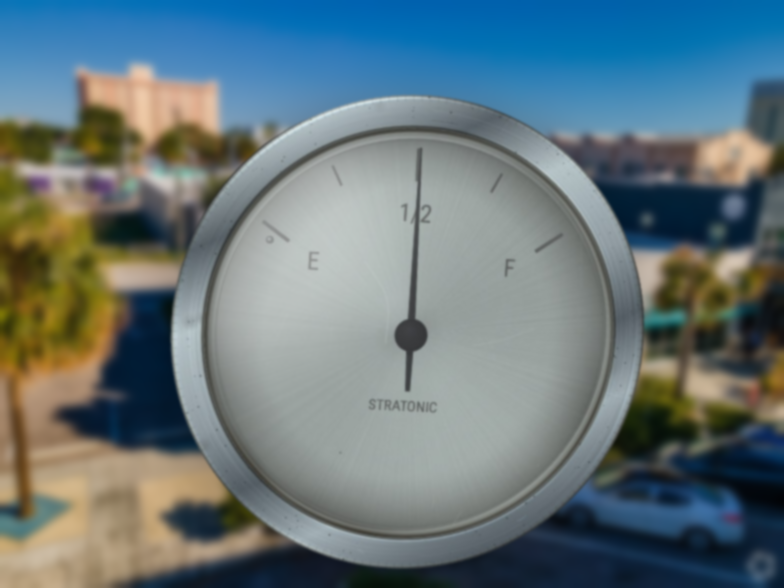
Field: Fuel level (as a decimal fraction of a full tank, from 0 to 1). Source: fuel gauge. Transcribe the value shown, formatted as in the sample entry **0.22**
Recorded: **0.5**
